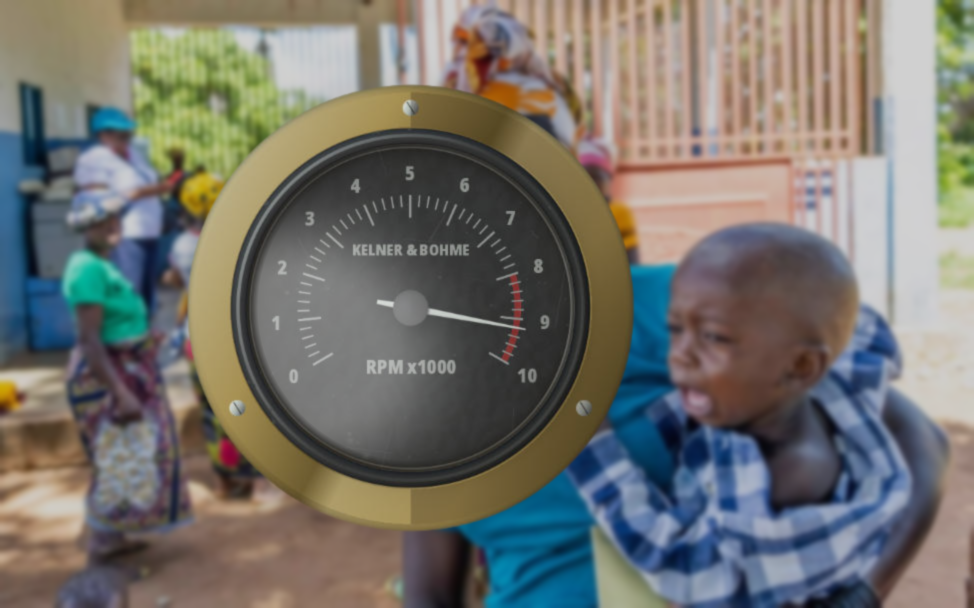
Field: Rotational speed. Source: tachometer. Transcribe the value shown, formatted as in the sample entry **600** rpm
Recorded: **9200** rpm
